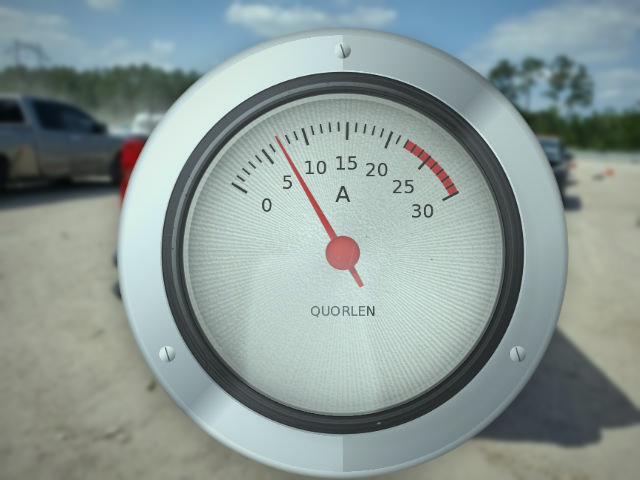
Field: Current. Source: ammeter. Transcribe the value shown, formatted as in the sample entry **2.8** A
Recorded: **7** A
